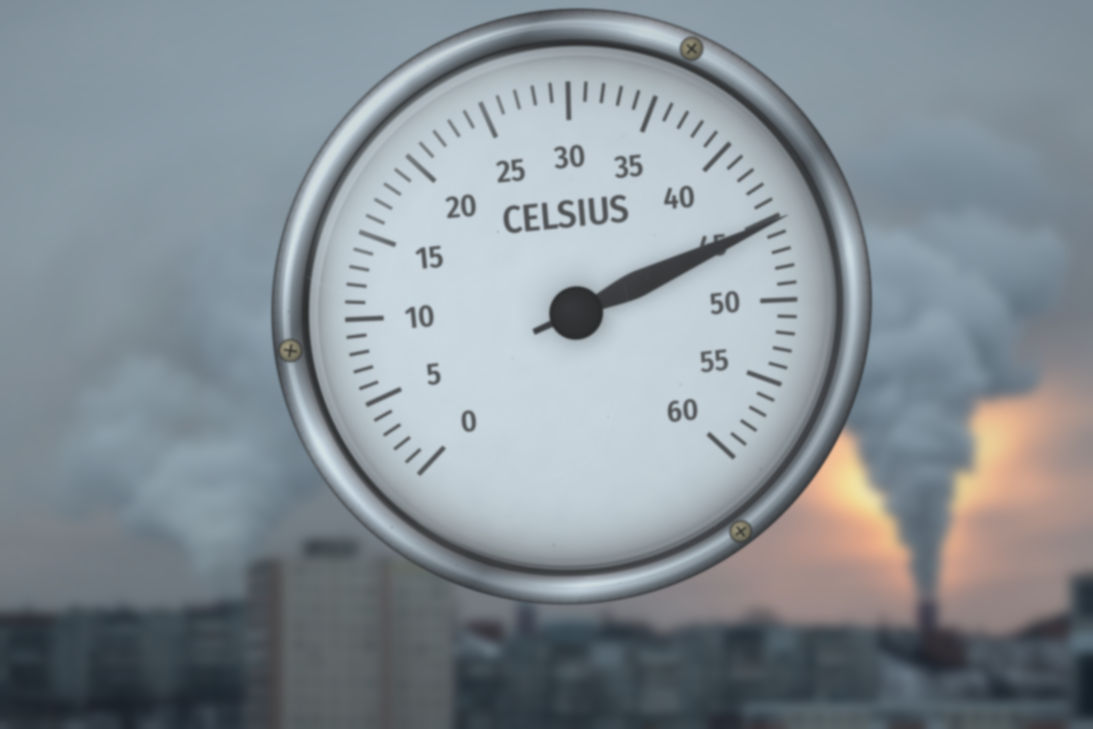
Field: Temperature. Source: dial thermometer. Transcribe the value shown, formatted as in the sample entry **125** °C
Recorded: **45** °C
